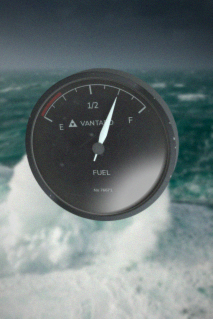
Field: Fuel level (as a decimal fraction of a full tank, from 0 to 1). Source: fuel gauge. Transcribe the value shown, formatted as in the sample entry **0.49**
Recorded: **0.75**
